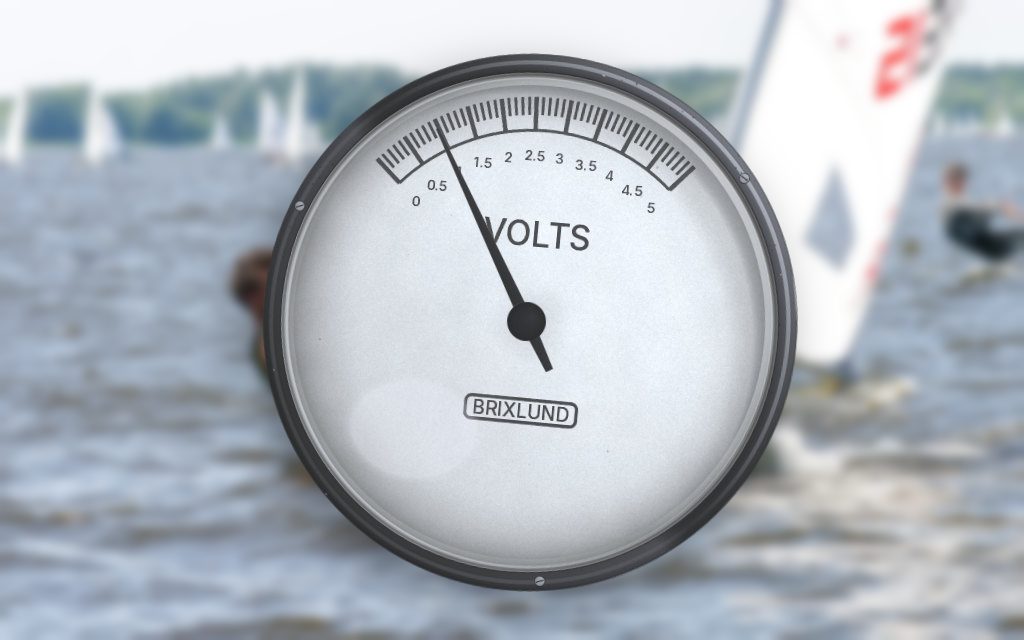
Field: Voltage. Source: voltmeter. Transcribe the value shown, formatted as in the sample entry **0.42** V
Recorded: **1** V
